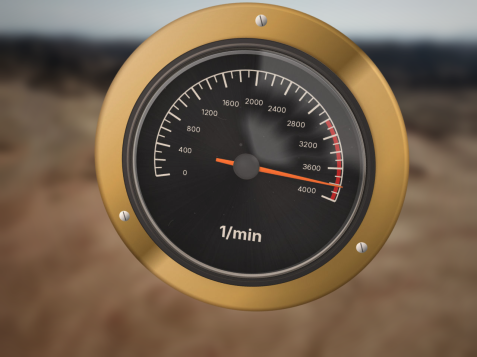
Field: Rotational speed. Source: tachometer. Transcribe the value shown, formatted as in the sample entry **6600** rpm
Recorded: **3800** rpm
